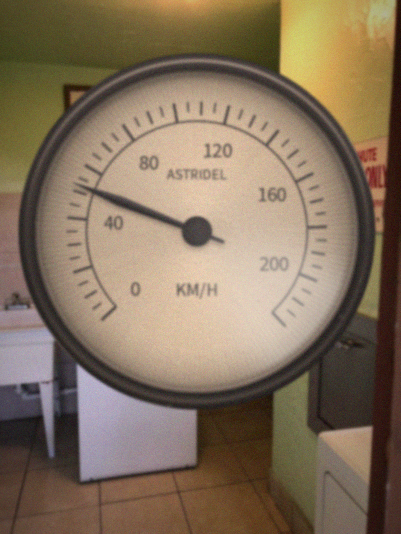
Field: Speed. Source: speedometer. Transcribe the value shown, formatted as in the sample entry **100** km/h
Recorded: **52.5** km/h
